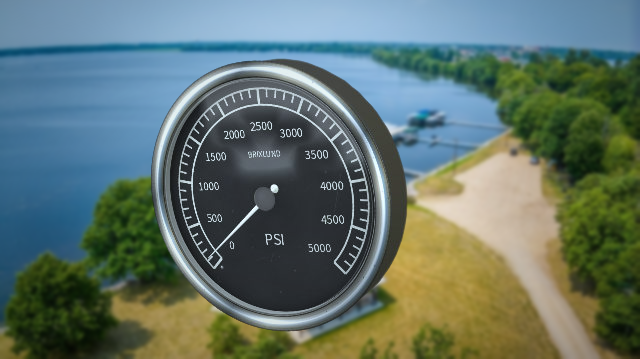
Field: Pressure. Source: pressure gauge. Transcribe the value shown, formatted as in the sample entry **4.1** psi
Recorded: **100** psi
